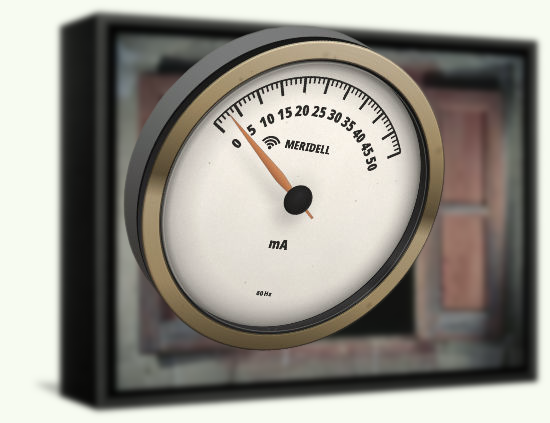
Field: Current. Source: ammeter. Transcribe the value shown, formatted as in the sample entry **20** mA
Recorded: **3** mA
